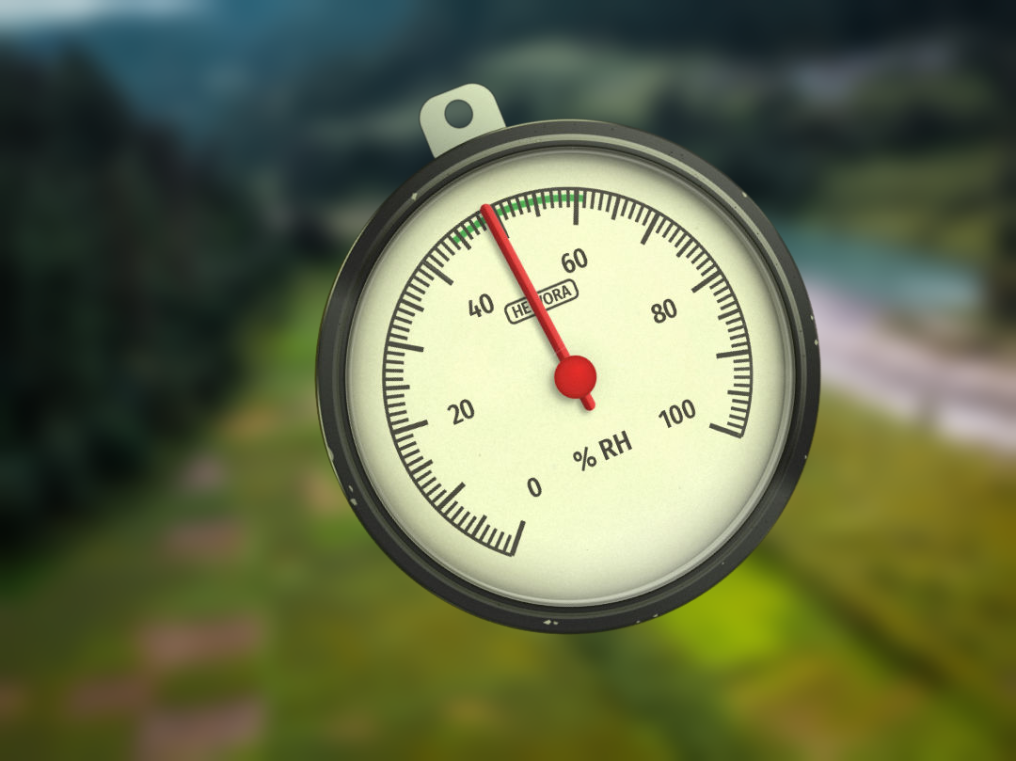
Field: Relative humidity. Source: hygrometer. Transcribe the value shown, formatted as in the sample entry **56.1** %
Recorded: **49** %
